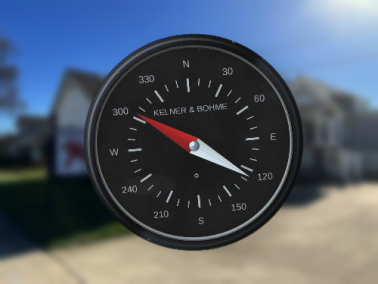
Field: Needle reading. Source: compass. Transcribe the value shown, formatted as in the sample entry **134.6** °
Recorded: **305** °
